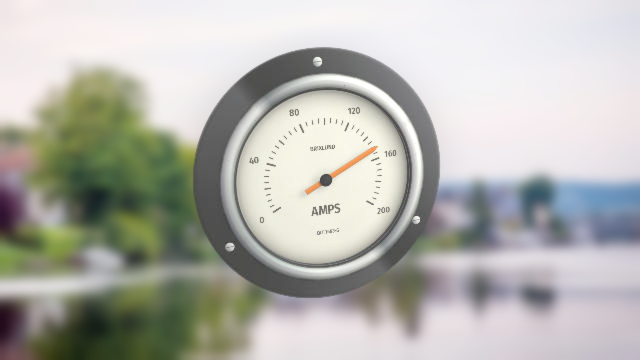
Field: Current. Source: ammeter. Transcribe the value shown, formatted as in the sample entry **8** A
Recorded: **150** A
